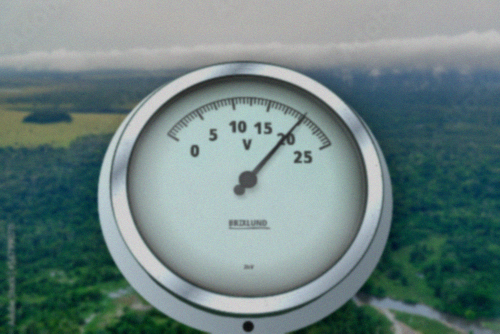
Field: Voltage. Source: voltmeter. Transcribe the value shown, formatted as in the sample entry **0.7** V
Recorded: **20** V
